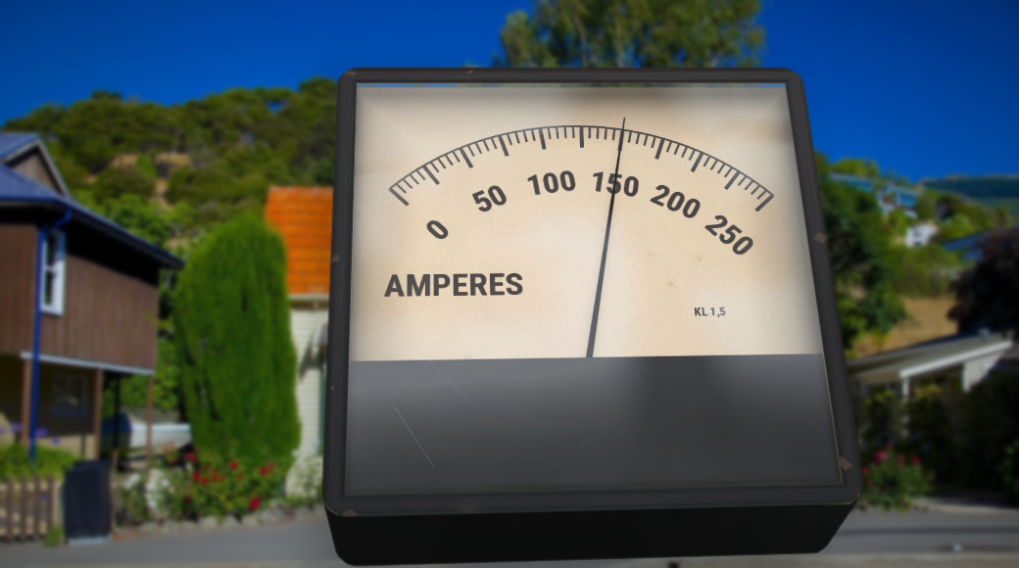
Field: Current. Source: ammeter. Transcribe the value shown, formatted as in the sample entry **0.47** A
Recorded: **150** A
